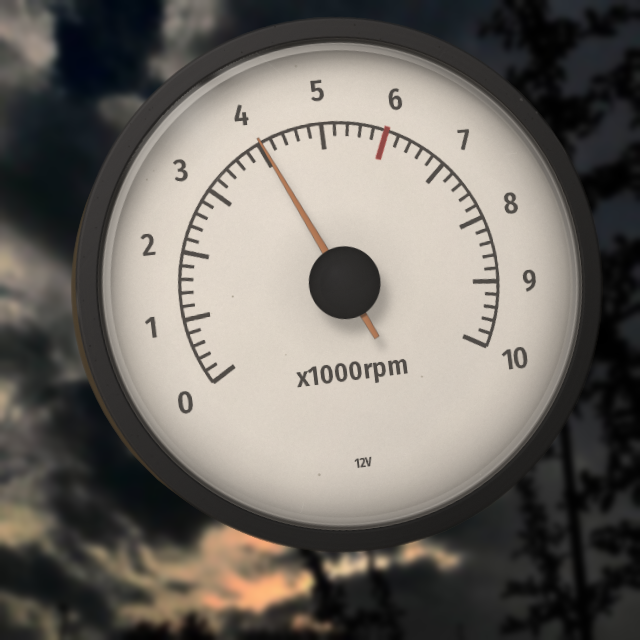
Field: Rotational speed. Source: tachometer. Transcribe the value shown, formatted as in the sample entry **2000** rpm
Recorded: **4000** rpm
